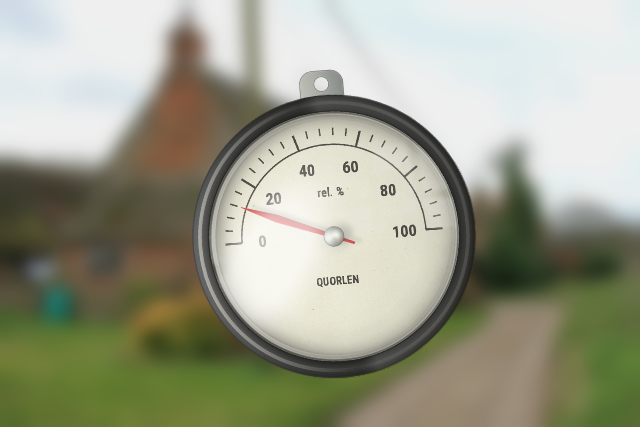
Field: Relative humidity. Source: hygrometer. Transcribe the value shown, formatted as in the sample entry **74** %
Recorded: **12** %
